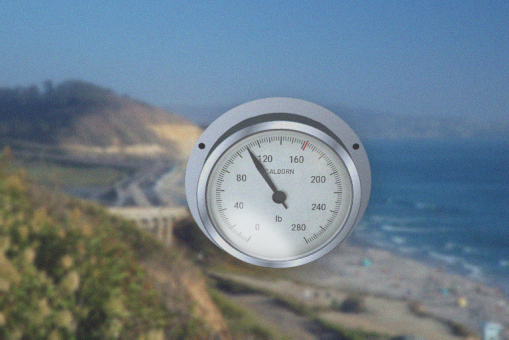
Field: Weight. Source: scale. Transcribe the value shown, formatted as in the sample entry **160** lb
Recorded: **110** lb
